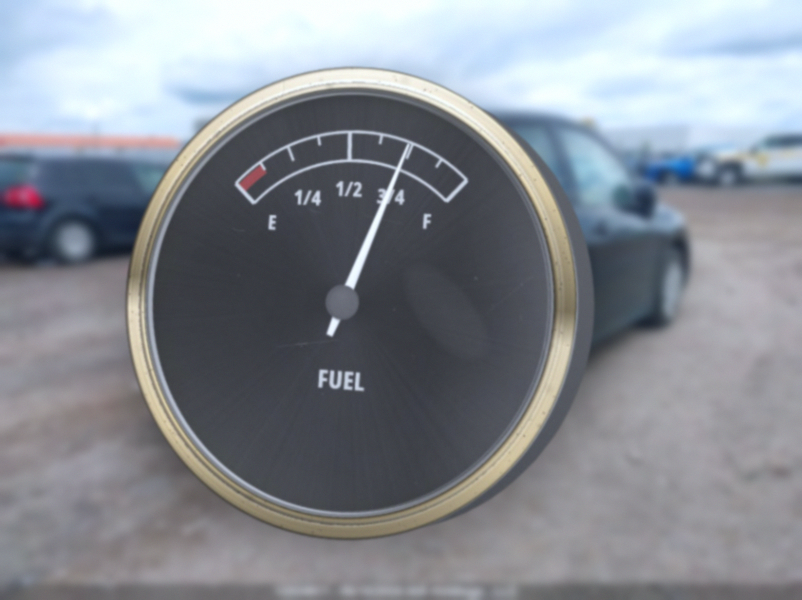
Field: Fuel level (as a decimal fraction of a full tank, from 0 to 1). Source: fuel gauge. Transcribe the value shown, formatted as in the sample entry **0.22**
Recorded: **0.75**
